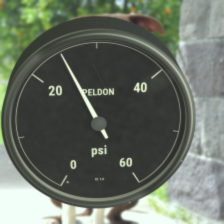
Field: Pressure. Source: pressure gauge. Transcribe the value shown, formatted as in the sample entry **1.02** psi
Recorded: **25** psi
